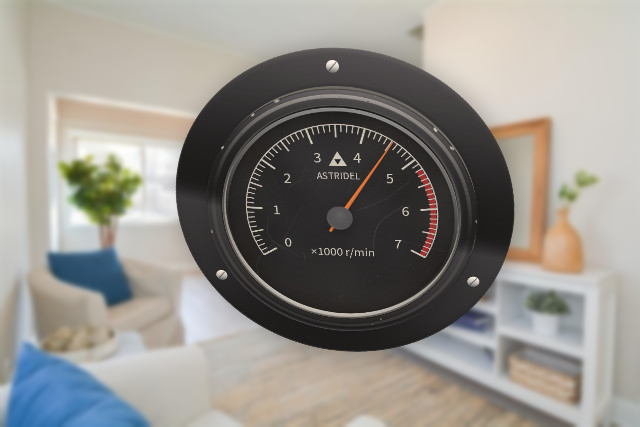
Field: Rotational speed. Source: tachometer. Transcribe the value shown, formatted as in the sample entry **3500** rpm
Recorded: **4500** rpm
